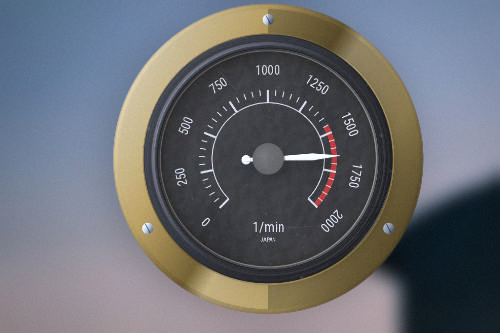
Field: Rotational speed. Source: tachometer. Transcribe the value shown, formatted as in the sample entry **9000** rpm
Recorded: **1650** rpm
